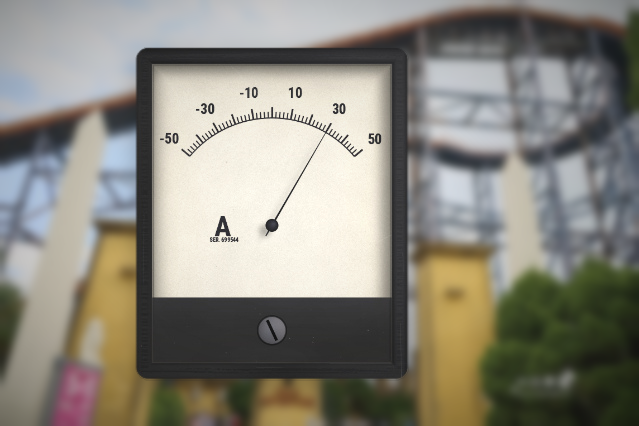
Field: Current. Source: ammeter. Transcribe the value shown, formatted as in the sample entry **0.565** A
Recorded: **30** A
